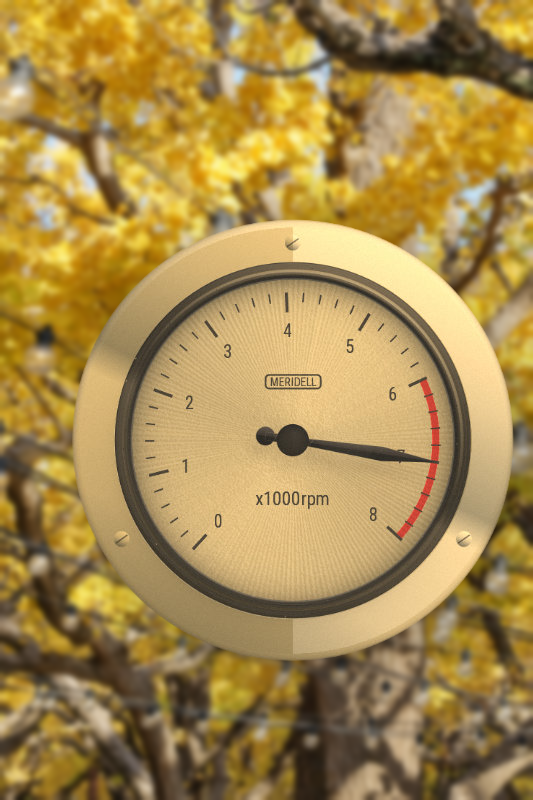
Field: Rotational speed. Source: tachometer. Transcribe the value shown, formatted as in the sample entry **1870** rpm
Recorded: **7000** rpm
